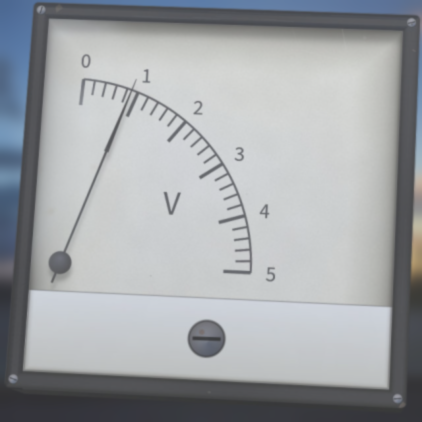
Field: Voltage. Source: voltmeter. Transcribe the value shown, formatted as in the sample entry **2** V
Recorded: **0.9** V
